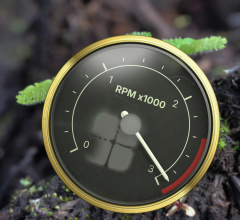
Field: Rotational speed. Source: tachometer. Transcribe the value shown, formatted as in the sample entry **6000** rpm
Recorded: **2900** rpm
